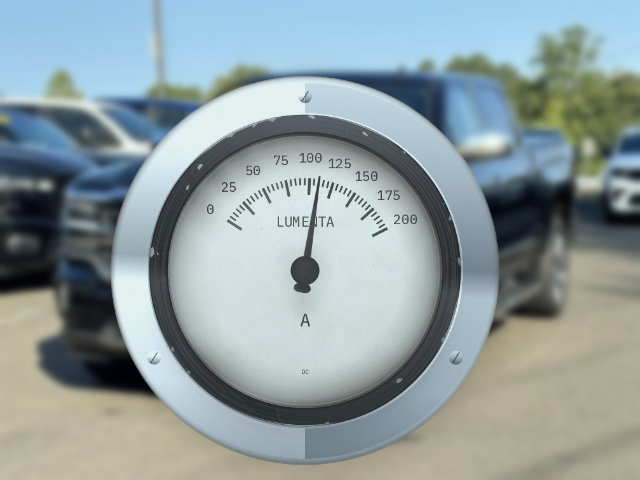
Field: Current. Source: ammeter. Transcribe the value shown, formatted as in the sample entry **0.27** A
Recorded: **110** A
